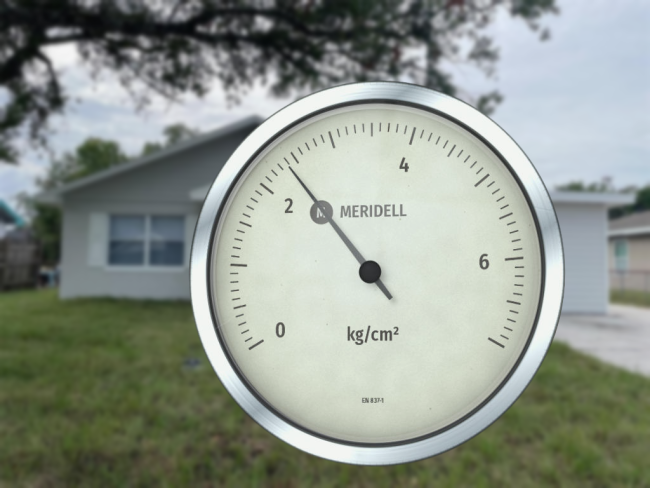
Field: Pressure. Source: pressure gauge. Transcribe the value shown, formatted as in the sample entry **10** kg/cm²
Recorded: **2.4** kg/cm²
